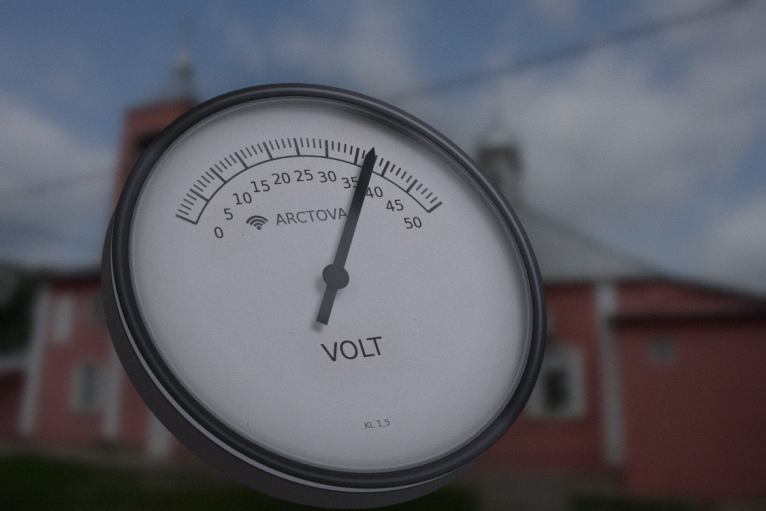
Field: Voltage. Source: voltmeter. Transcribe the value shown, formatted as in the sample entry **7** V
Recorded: **37** V
